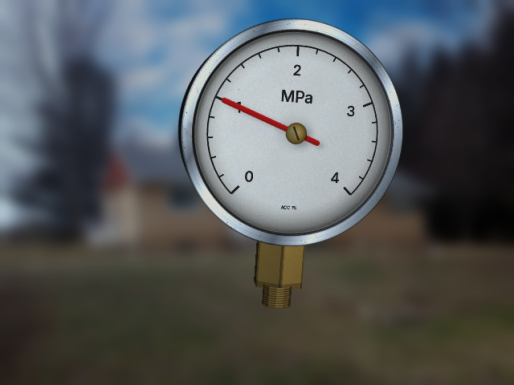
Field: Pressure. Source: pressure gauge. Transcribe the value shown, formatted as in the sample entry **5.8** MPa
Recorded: **1** MPa
